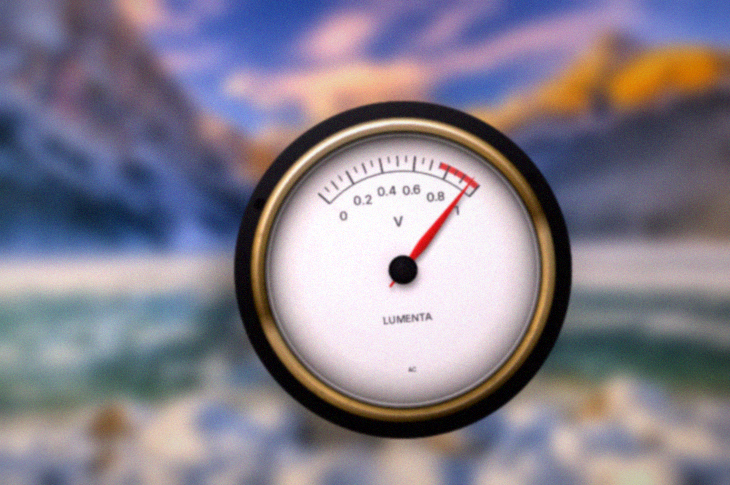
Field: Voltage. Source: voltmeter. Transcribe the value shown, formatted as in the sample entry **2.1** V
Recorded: **0.95** V
